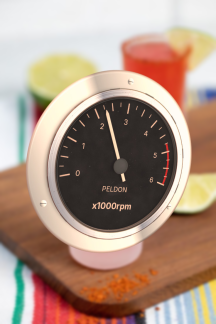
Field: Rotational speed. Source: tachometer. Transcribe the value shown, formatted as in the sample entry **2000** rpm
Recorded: **2250** rpm
